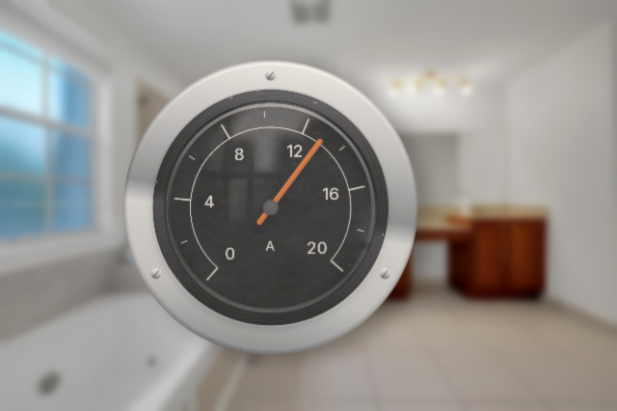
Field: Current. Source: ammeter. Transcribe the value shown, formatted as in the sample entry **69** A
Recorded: **13** A
